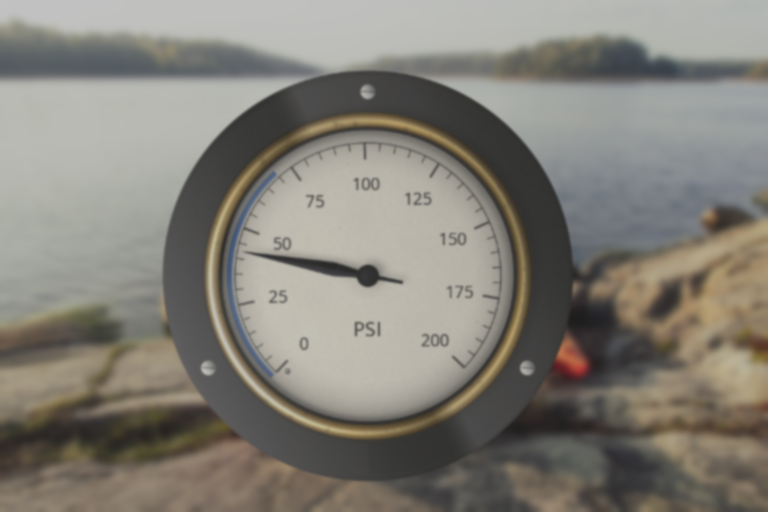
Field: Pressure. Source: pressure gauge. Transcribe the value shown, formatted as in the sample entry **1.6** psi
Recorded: **42.5** psi
